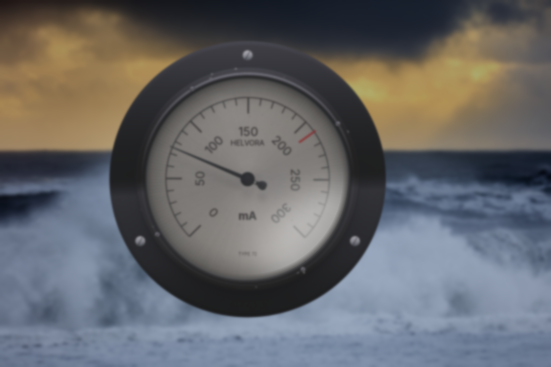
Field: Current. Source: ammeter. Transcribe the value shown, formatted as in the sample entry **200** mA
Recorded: **75** mA
